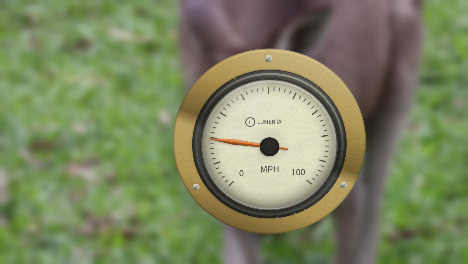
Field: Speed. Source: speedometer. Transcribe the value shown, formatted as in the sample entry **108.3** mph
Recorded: **20** mph
